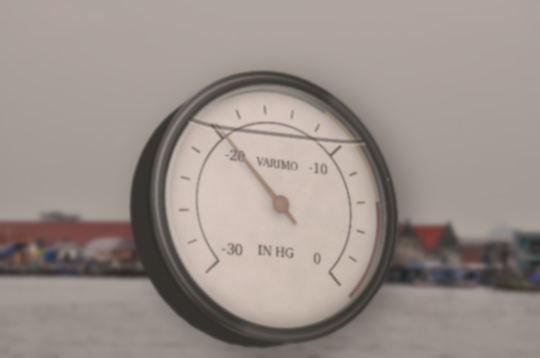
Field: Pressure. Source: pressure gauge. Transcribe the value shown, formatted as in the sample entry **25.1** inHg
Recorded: **-20** inHg
